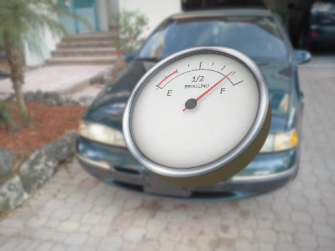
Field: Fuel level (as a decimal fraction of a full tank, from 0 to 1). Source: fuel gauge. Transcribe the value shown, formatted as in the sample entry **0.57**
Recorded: **0.875**
